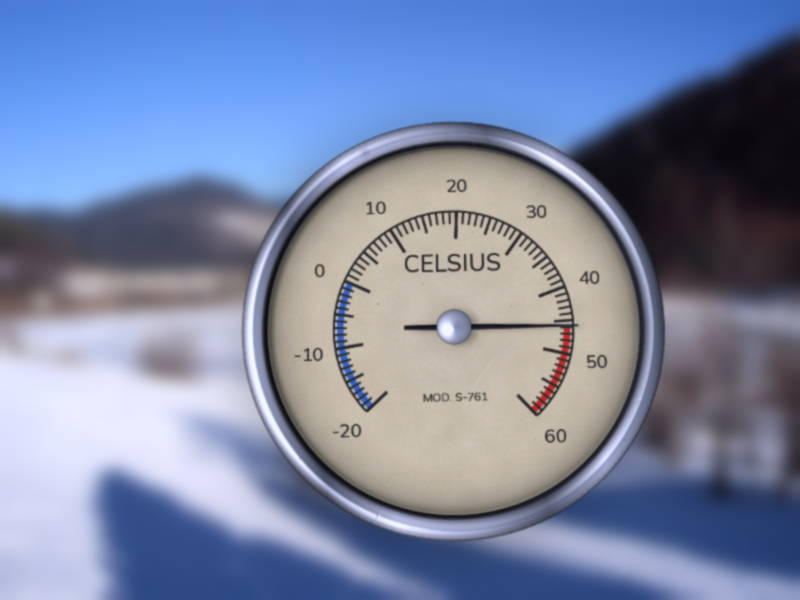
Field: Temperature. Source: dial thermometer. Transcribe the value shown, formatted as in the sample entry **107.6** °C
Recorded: **46** °C
